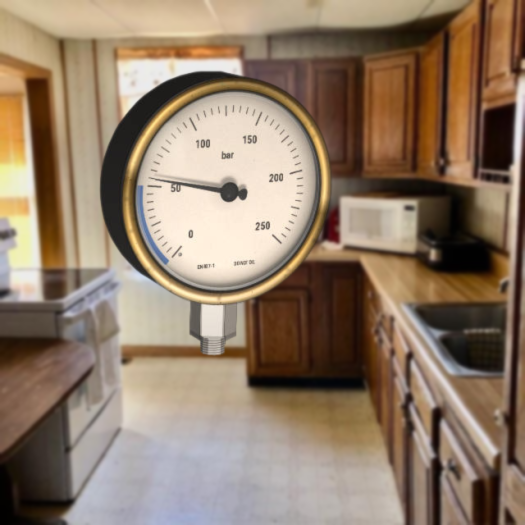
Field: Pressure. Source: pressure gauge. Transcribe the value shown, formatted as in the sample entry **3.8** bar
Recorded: **55** bar
